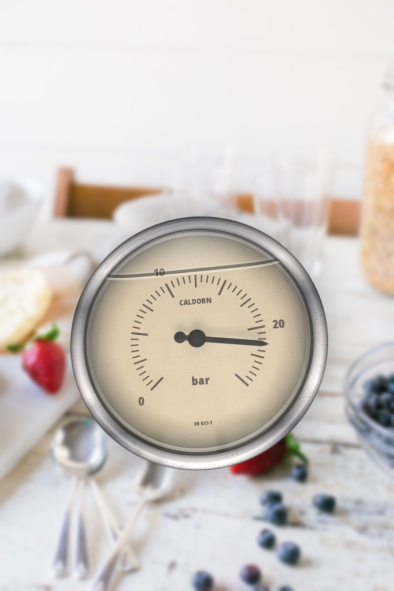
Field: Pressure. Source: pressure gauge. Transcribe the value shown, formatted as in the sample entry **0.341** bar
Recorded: **21.5** bar
